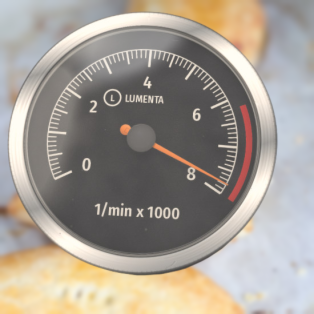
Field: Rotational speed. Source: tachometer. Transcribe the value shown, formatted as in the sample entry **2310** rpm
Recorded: **7800** rpm
